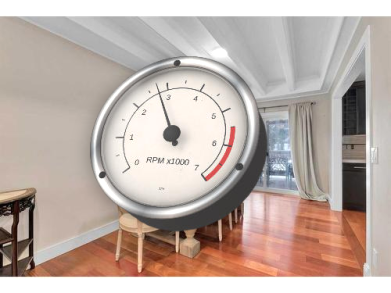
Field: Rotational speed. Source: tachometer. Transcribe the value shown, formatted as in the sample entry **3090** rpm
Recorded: **2750** rpm
